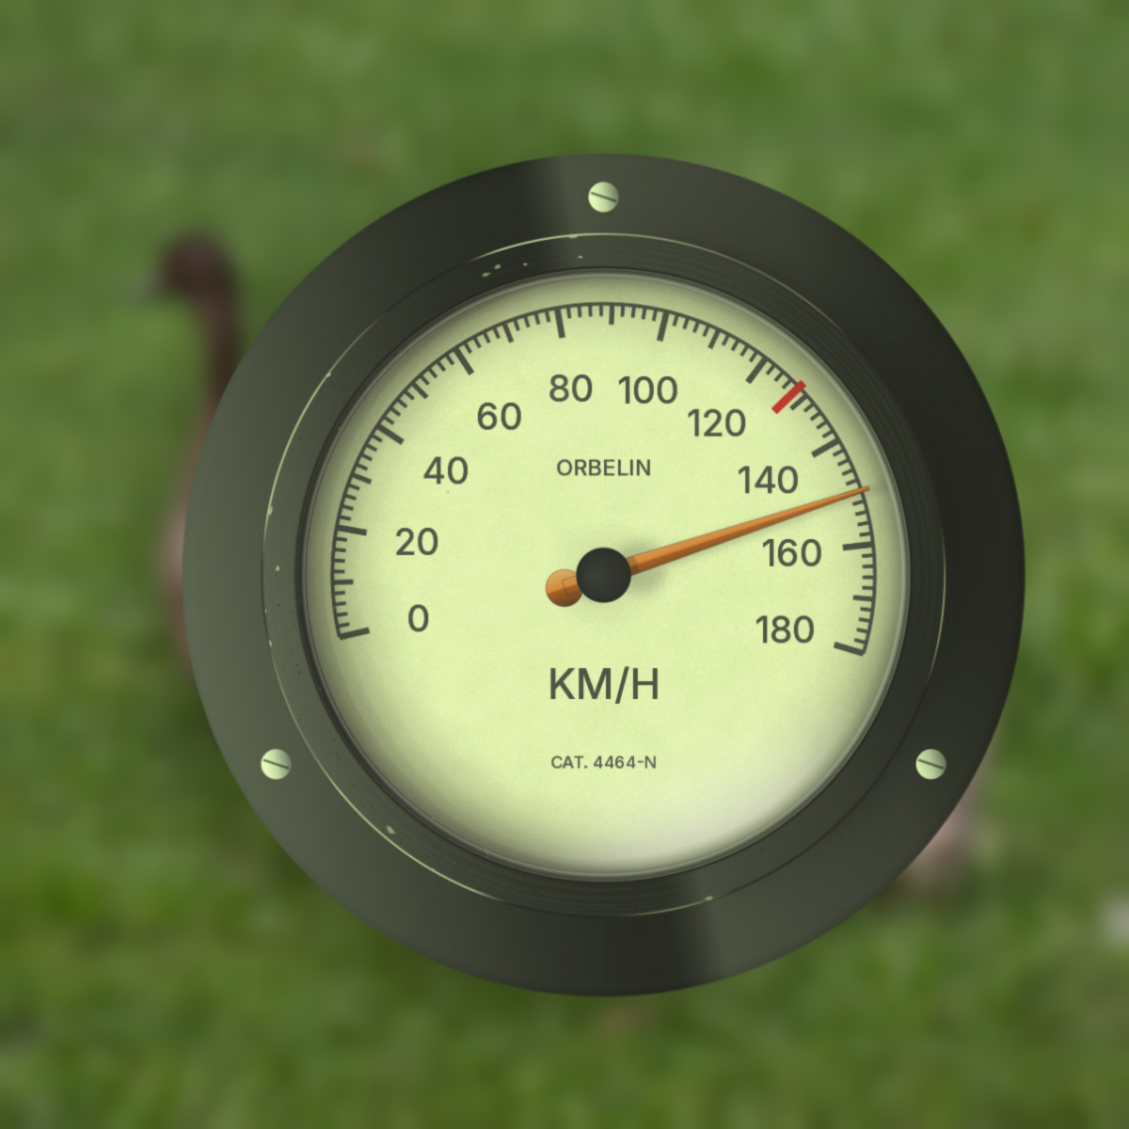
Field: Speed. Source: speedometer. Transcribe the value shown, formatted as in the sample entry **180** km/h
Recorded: **150** km/h
